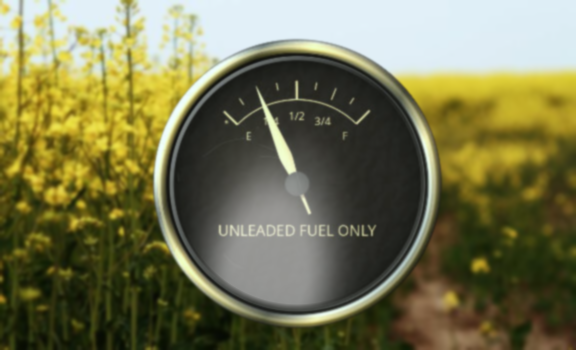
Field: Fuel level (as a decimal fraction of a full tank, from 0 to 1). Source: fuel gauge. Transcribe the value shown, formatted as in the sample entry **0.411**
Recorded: **0.25**
